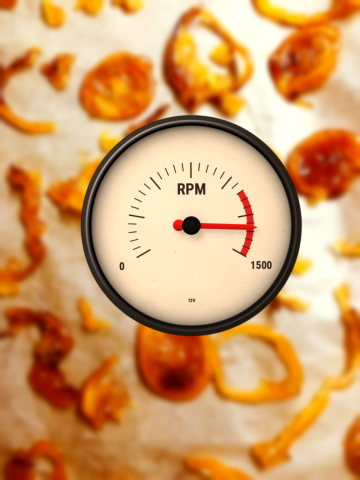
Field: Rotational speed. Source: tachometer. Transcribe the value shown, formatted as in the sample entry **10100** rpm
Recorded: **1325** rpm
